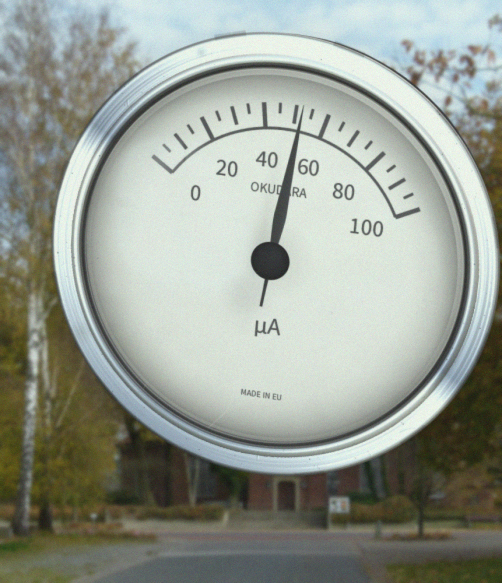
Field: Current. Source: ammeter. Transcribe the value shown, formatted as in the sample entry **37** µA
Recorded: **52.5** µA
